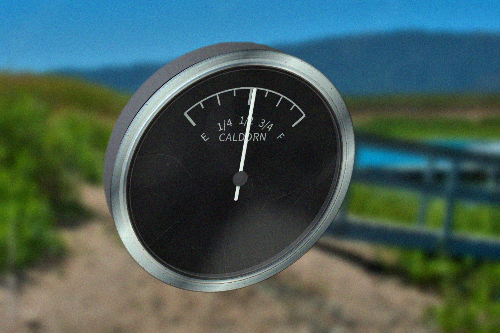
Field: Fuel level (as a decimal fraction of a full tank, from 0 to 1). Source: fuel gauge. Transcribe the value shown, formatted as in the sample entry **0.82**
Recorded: **0.5**
